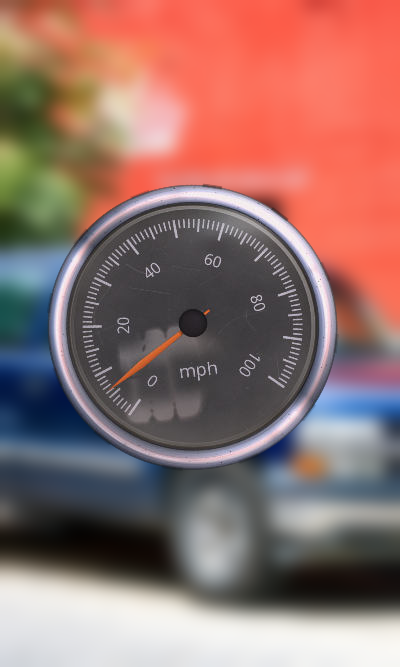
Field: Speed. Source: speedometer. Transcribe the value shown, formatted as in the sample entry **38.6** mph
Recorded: **6** mph
